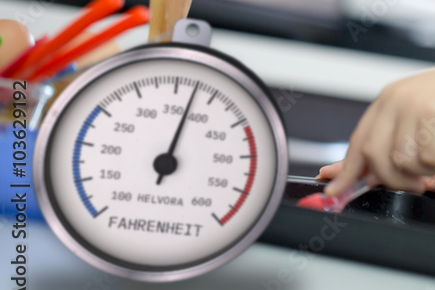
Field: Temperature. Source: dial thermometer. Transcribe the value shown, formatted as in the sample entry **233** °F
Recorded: **375** °F
